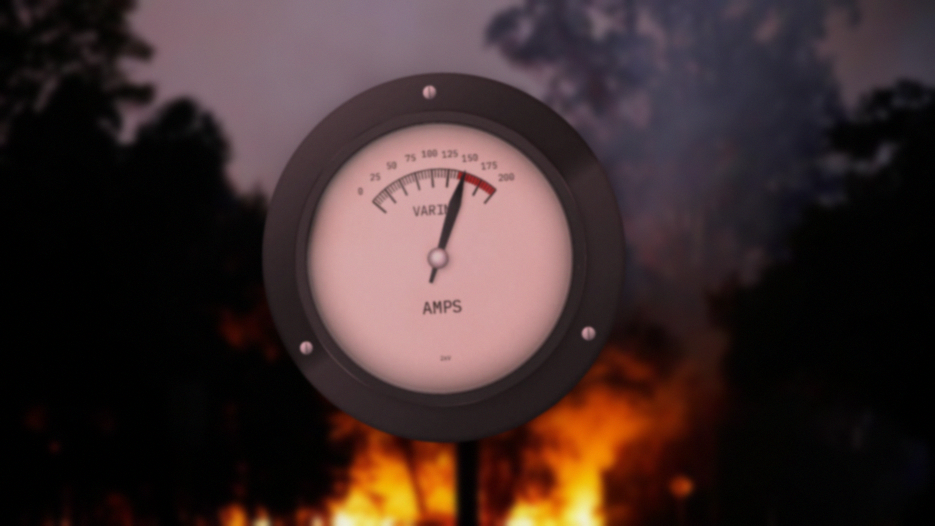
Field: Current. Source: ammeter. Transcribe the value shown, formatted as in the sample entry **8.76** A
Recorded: **150** A
